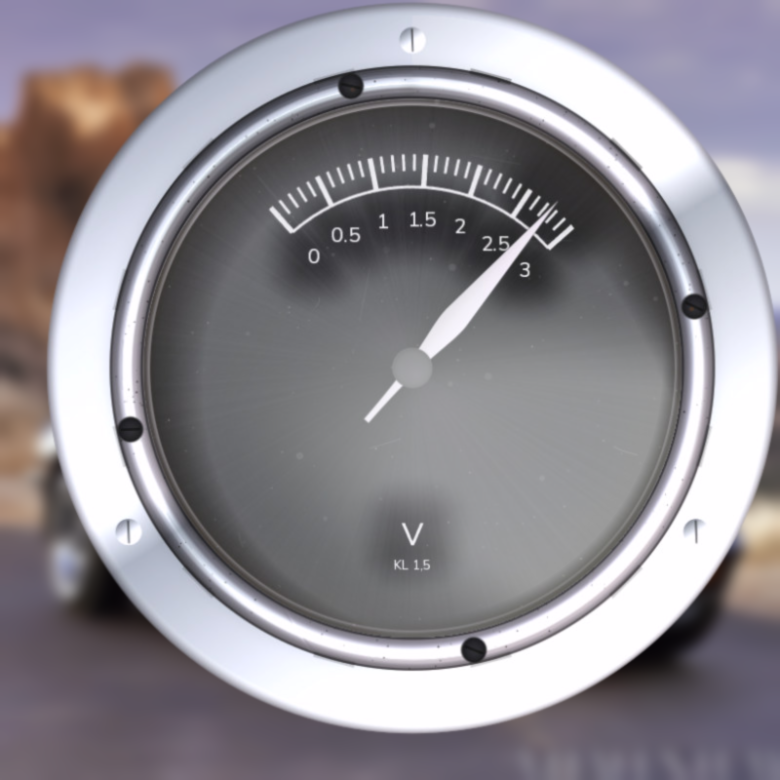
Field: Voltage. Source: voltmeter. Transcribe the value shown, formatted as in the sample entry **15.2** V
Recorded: **2.75** V
